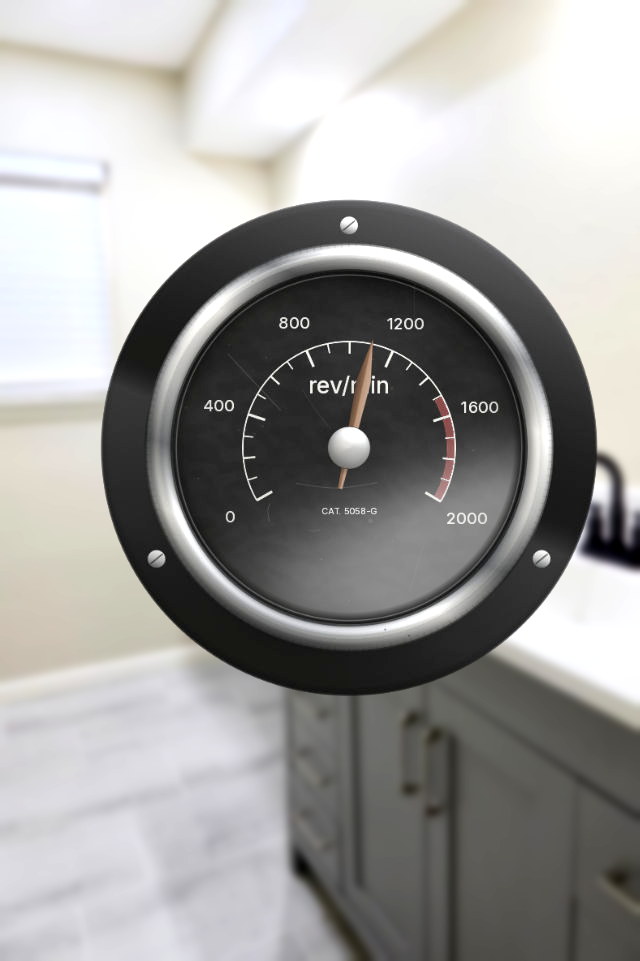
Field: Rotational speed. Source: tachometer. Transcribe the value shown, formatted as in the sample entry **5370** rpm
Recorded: **1100** rpm
